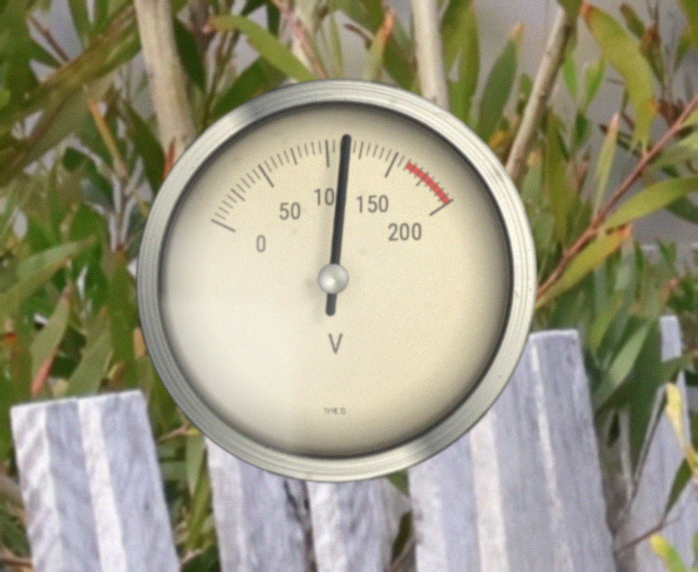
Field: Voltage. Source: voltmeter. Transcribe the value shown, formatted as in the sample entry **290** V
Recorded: **115** V
